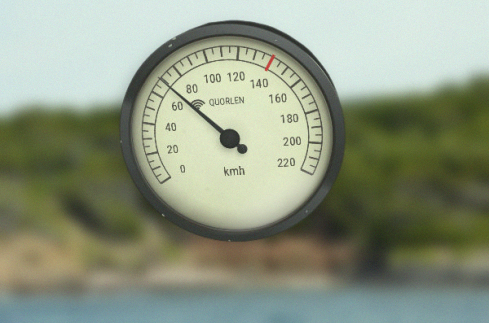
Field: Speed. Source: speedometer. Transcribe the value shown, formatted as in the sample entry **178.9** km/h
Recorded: **70** km/h
